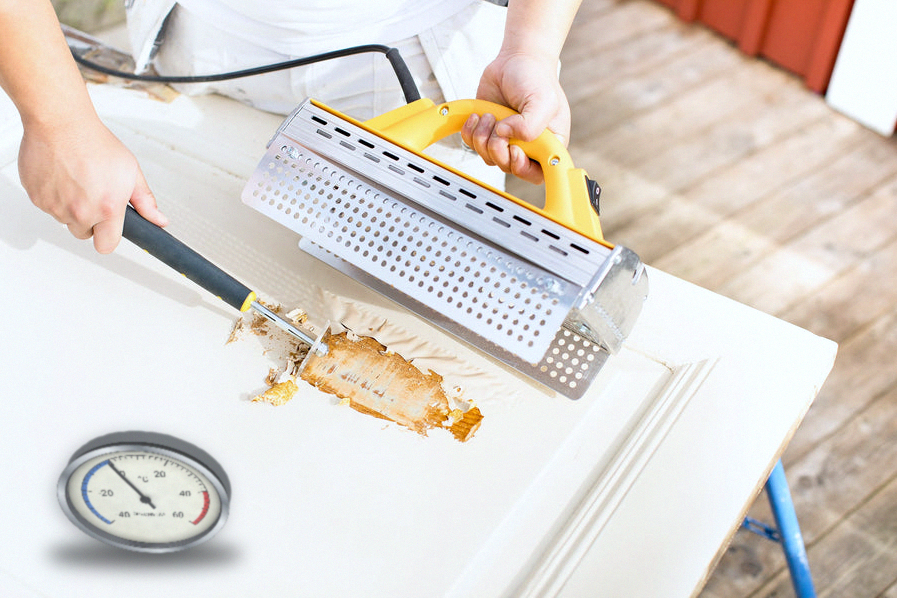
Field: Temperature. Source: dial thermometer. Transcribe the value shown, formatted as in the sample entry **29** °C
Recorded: **0** °C
